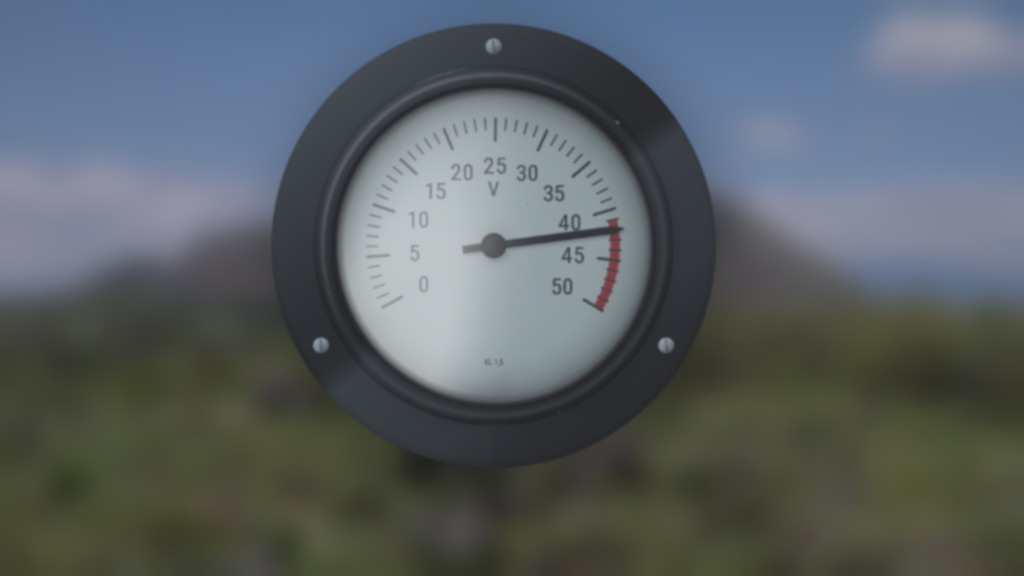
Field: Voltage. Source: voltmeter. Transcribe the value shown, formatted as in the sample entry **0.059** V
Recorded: **42** V
